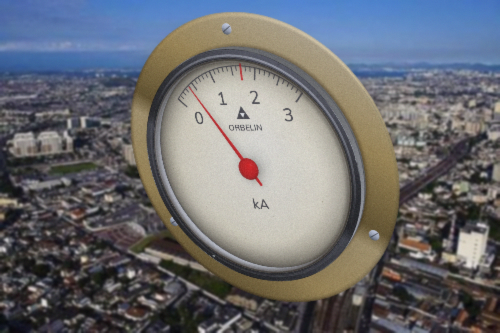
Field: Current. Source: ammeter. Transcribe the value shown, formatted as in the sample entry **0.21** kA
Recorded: **0.5** kA
